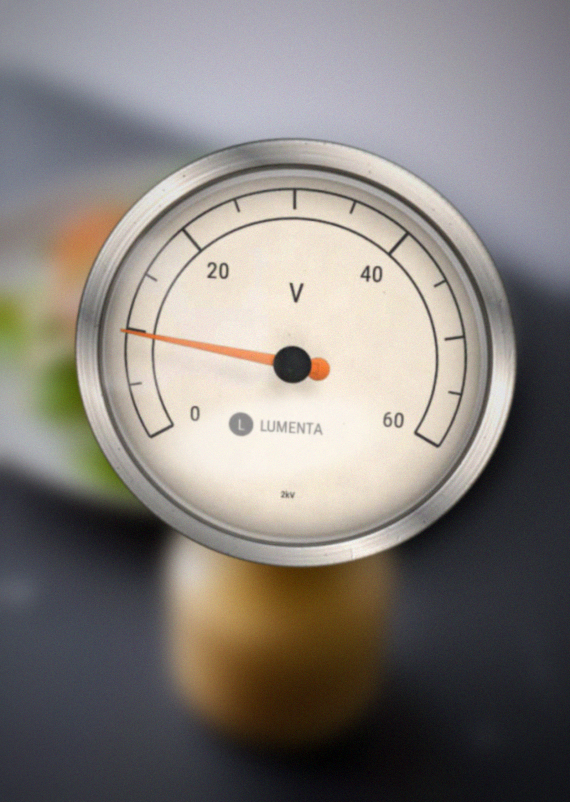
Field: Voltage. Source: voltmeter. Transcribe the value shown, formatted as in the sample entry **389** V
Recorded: **10** V
